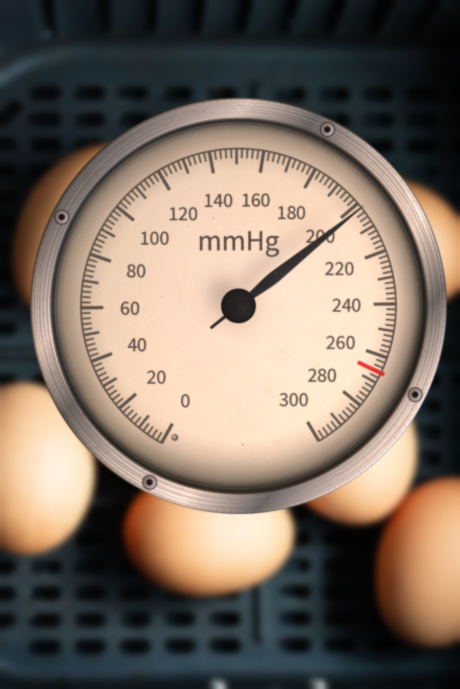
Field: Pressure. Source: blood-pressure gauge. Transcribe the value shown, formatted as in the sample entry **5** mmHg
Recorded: **202** mmHg
